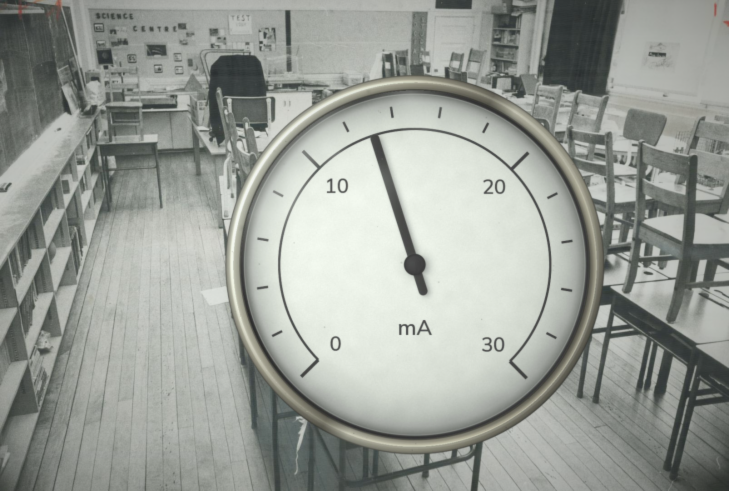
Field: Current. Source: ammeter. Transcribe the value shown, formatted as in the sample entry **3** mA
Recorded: **13** mA
